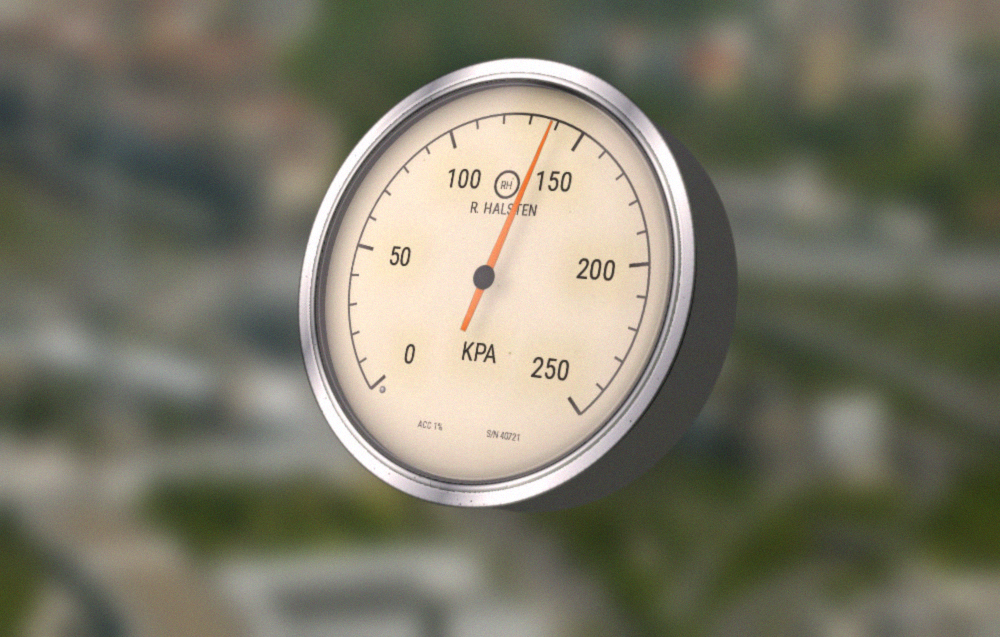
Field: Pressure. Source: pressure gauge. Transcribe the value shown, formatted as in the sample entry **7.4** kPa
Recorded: **140** kPa
